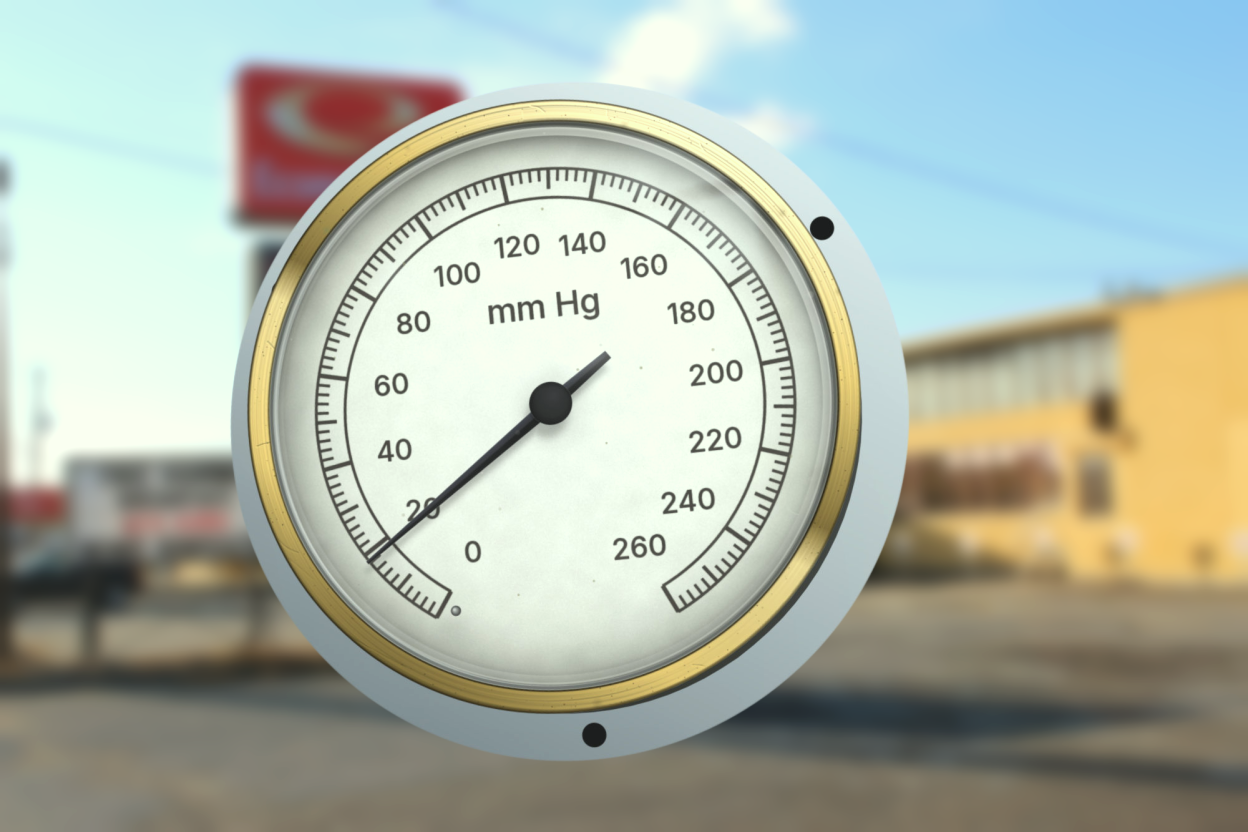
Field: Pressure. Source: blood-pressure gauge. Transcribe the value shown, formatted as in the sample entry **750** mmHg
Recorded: **18** mmHg
